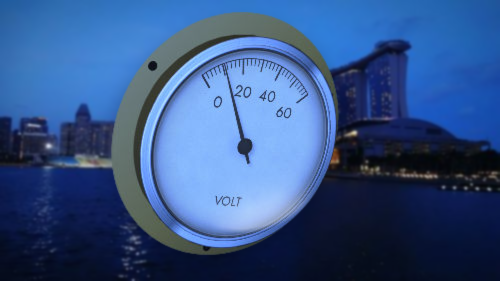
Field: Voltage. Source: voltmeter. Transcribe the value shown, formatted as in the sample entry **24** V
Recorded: **10** V
